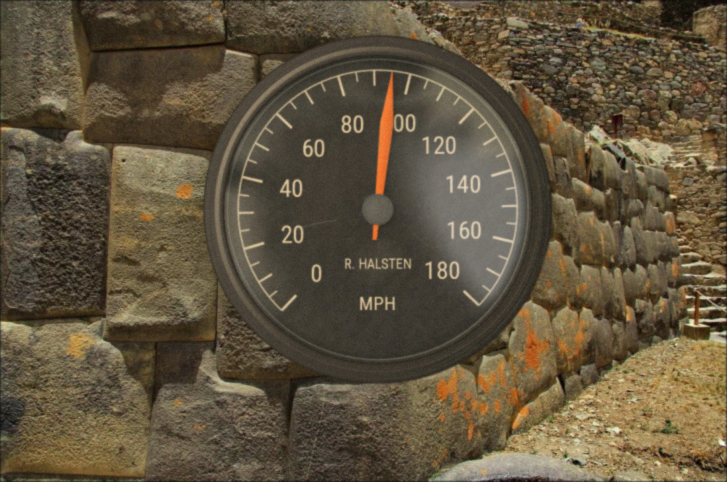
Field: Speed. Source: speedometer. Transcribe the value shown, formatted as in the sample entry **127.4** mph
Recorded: **95** mph
